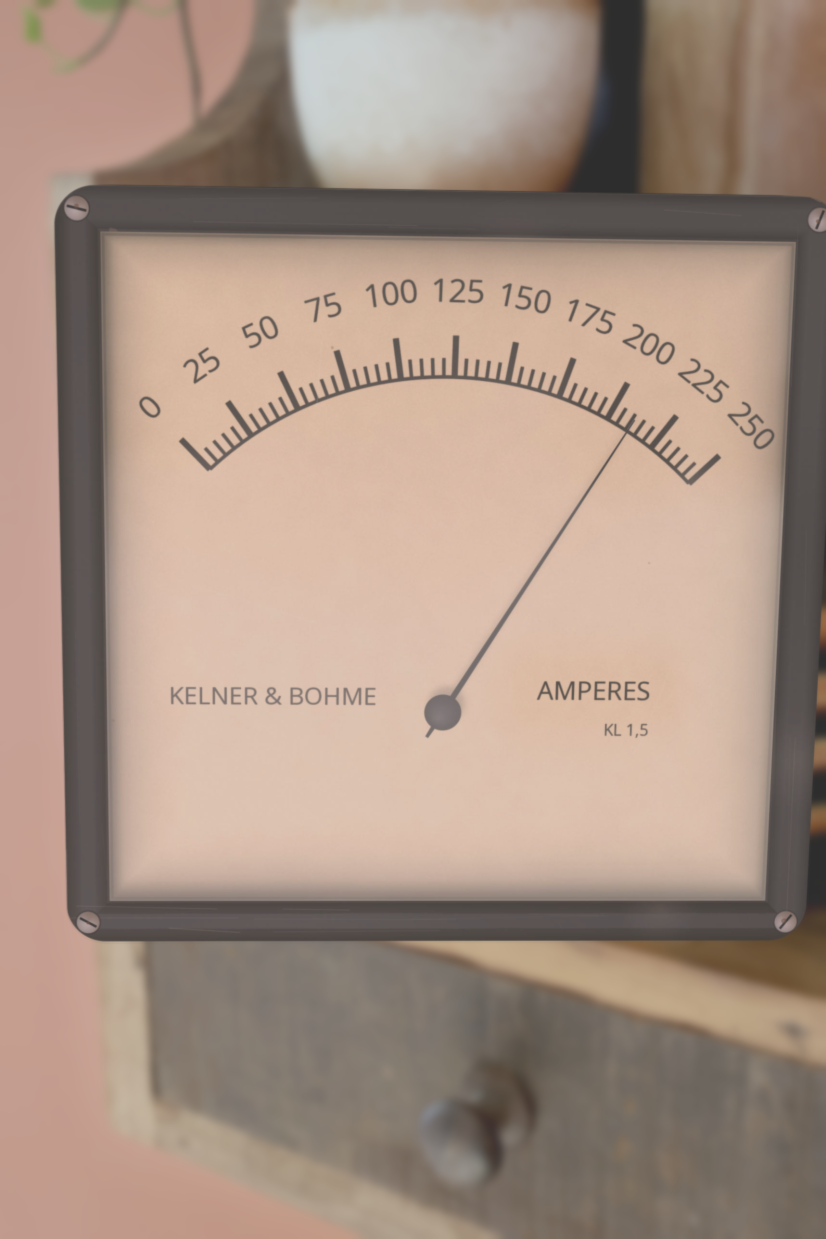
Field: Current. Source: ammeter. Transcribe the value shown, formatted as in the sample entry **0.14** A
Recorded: **210** A
